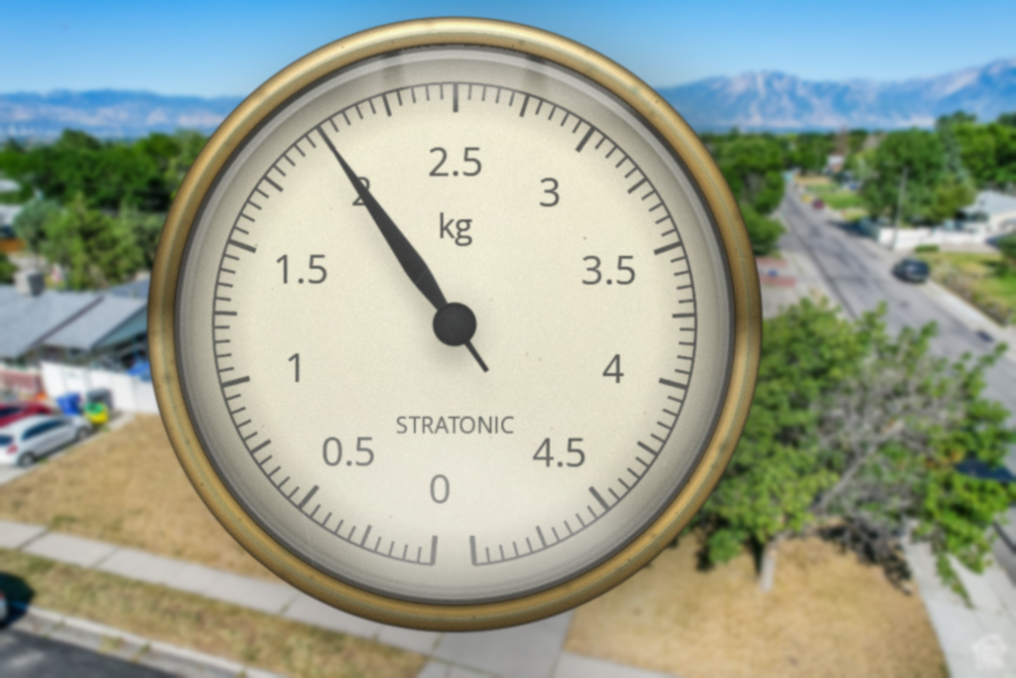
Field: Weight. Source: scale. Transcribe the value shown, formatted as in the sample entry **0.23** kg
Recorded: **2** kg
